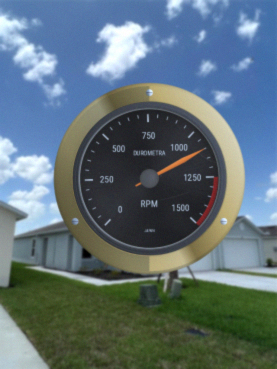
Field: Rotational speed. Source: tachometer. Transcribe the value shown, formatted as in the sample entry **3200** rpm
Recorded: **1100** rpm
